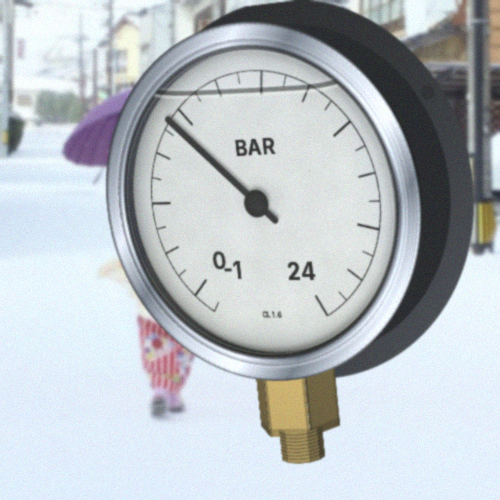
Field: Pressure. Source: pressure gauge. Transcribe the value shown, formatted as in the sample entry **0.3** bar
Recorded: **7.5** bar
